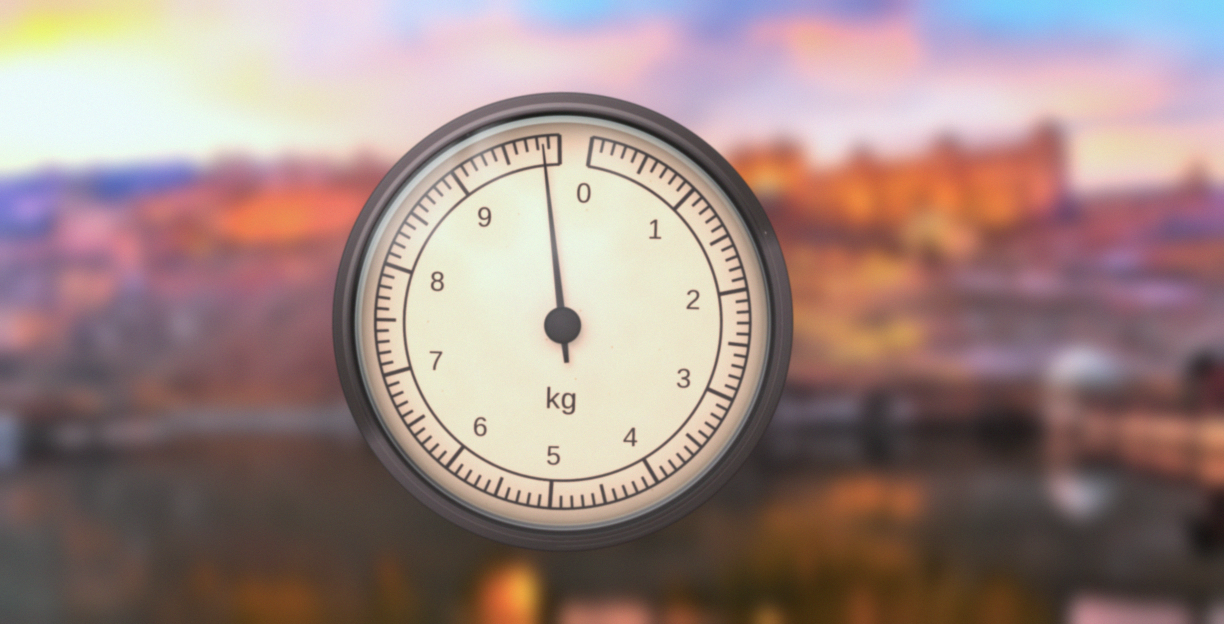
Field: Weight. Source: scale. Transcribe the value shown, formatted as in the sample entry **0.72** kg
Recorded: **9.85** kg
